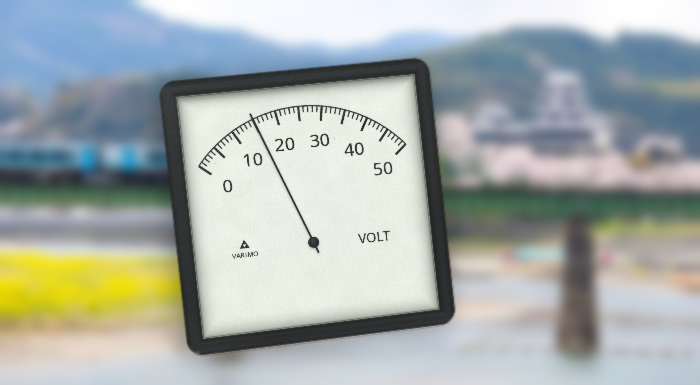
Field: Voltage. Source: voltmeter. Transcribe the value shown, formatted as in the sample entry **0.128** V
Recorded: **15** V
